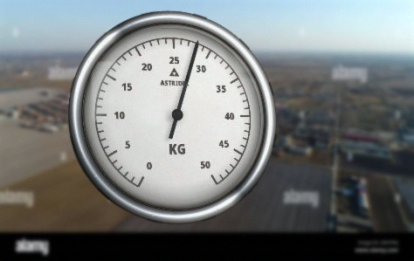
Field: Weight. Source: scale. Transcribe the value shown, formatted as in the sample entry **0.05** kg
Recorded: **28** kg
